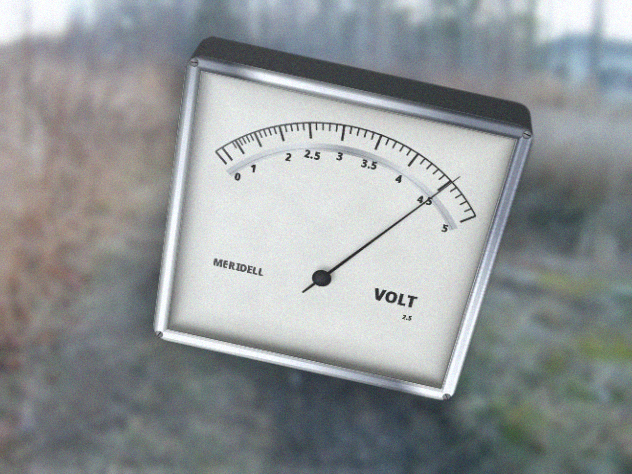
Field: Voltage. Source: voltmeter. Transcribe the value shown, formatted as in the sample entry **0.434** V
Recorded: **4.5** V
